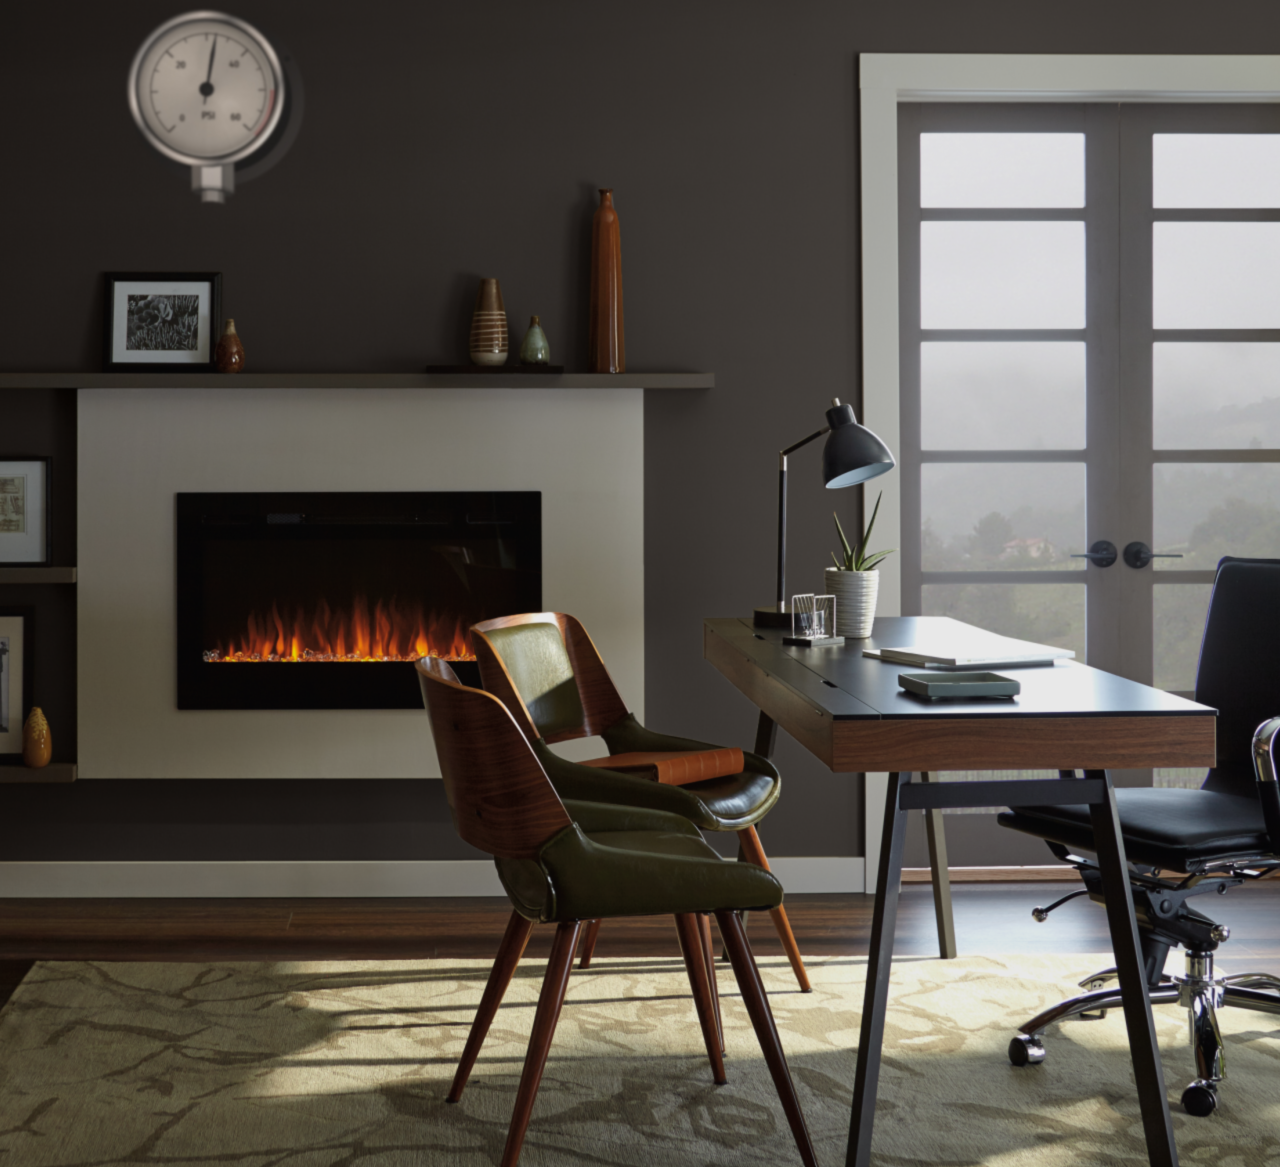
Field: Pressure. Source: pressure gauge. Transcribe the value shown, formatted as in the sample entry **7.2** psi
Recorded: **32.5** psi
